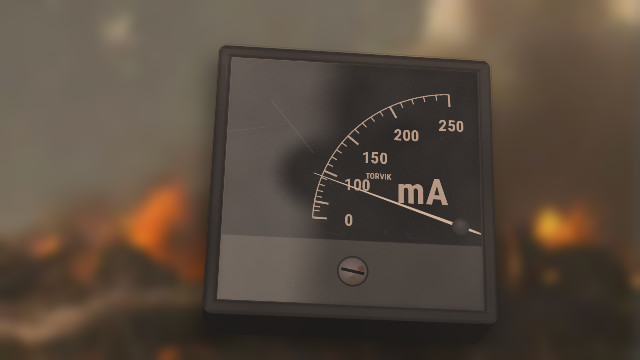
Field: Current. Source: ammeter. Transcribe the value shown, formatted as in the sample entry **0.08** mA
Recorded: **90** mA
